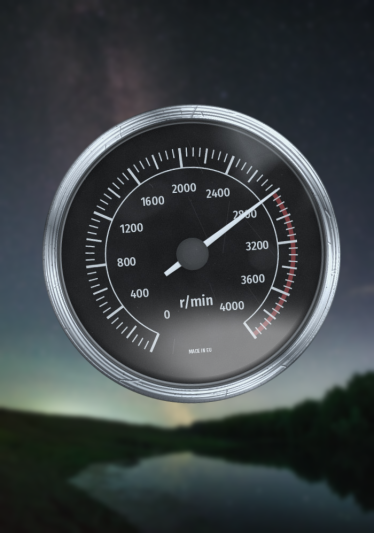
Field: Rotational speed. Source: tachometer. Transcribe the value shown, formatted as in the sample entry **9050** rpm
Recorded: **2800** rpm
